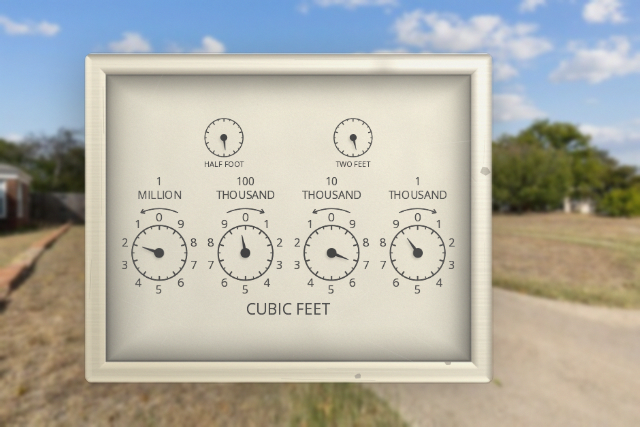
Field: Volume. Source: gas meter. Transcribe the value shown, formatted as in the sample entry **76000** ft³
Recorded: **196900** ft³
